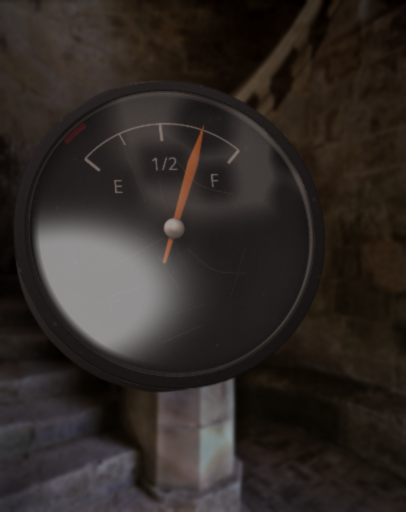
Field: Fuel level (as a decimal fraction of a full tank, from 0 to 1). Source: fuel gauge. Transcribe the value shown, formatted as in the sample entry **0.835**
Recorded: **0.75**
